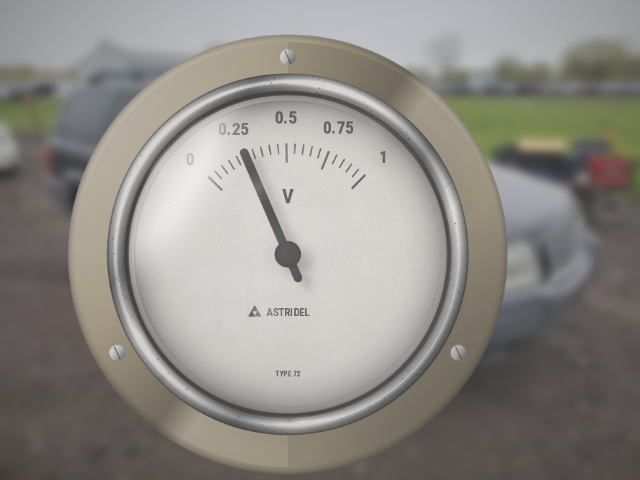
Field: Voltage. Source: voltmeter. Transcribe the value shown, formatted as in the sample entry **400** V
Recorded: **0.25** V
